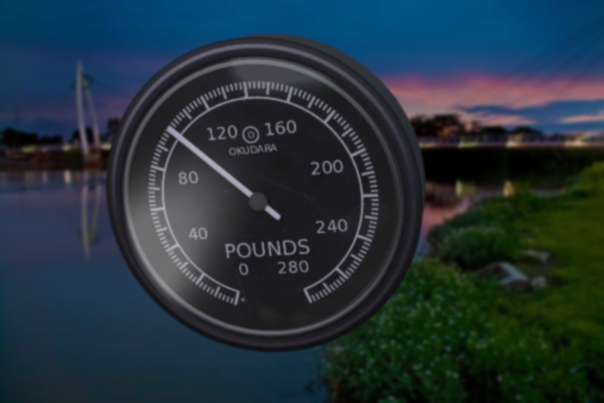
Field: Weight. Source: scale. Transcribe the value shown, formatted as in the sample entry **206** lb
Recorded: **100** lb
